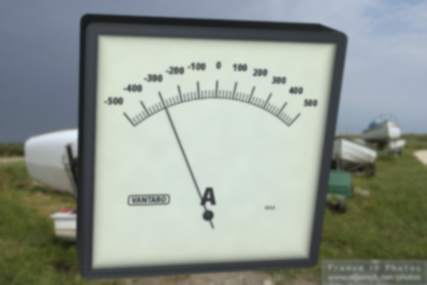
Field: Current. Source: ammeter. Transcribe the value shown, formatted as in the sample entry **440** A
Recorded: **-300** A
